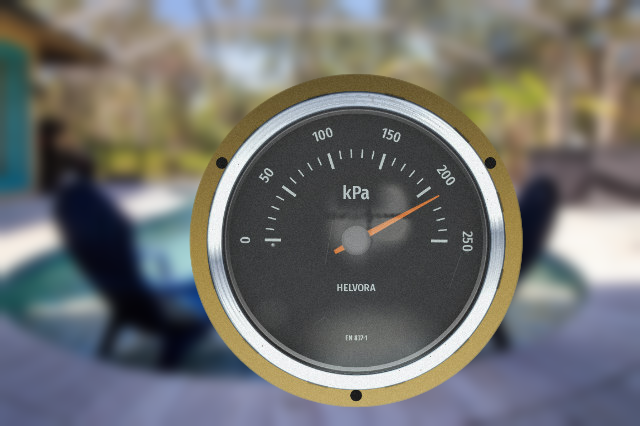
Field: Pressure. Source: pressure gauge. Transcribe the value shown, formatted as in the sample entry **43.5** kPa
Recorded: **210** kPa
